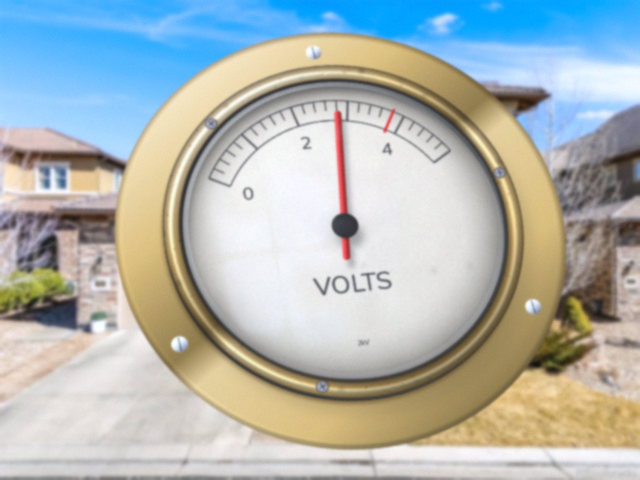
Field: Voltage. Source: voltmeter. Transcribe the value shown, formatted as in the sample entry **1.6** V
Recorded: **2.8** V
